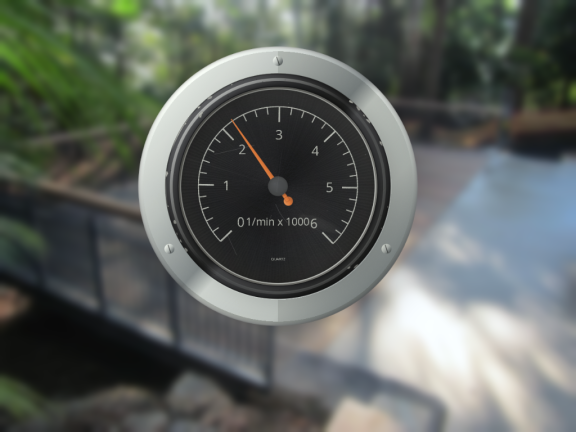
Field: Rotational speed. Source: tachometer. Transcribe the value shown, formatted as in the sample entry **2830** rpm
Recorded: **2200** rpm
